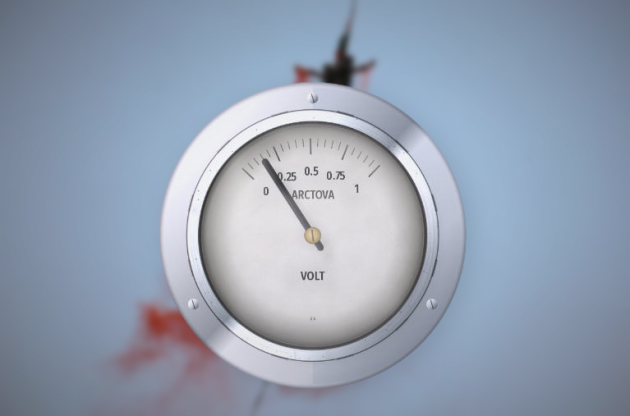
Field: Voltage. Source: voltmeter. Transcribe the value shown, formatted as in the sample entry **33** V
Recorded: **0.15** V
